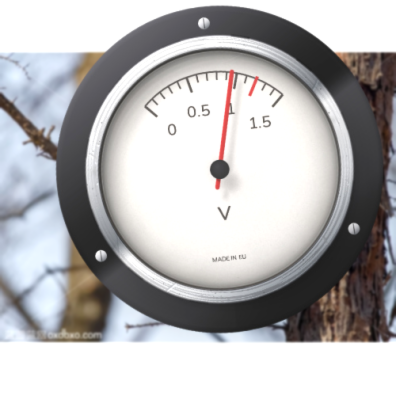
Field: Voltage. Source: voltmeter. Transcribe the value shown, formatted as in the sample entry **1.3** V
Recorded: **0.95** V
